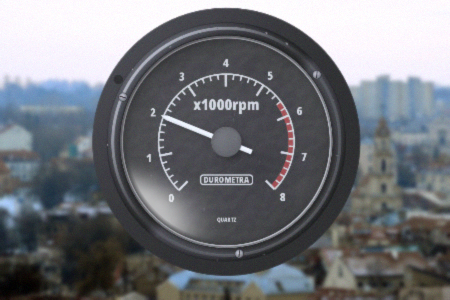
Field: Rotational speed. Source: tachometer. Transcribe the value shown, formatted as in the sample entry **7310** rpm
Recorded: **2000** rpm
